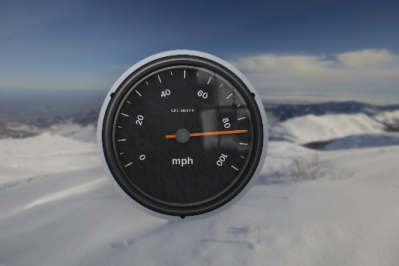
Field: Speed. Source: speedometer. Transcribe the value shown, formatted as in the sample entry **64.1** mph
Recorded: **85** mph
